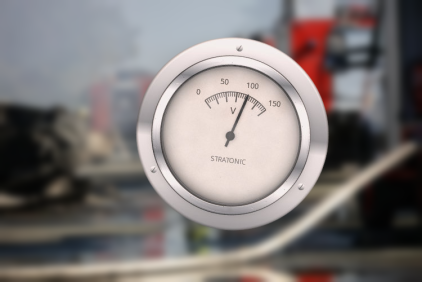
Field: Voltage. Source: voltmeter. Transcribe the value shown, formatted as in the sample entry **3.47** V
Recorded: **100** V
